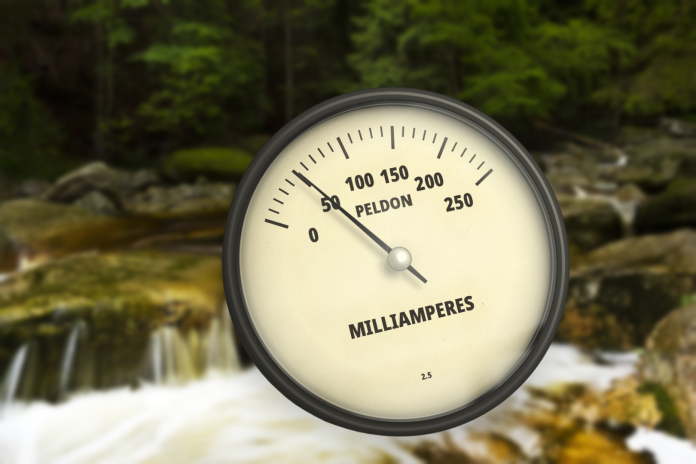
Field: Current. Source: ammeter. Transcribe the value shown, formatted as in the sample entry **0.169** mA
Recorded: **50** mA
